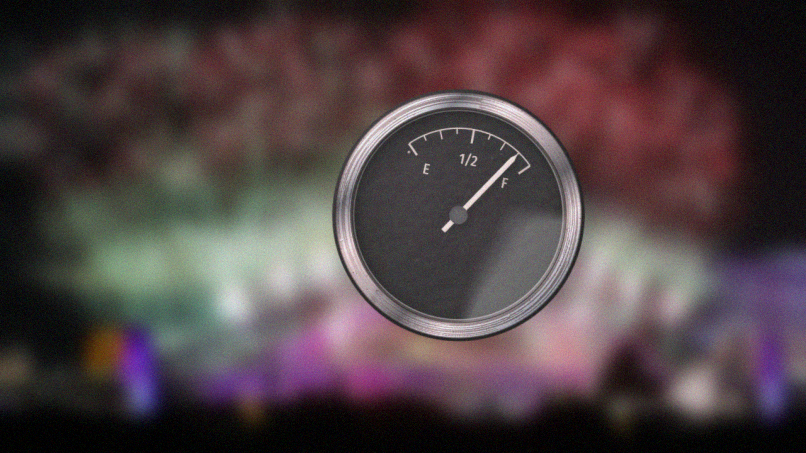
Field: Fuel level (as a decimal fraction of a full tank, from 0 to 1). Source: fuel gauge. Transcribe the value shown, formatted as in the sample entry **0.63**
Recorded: **0.875**
